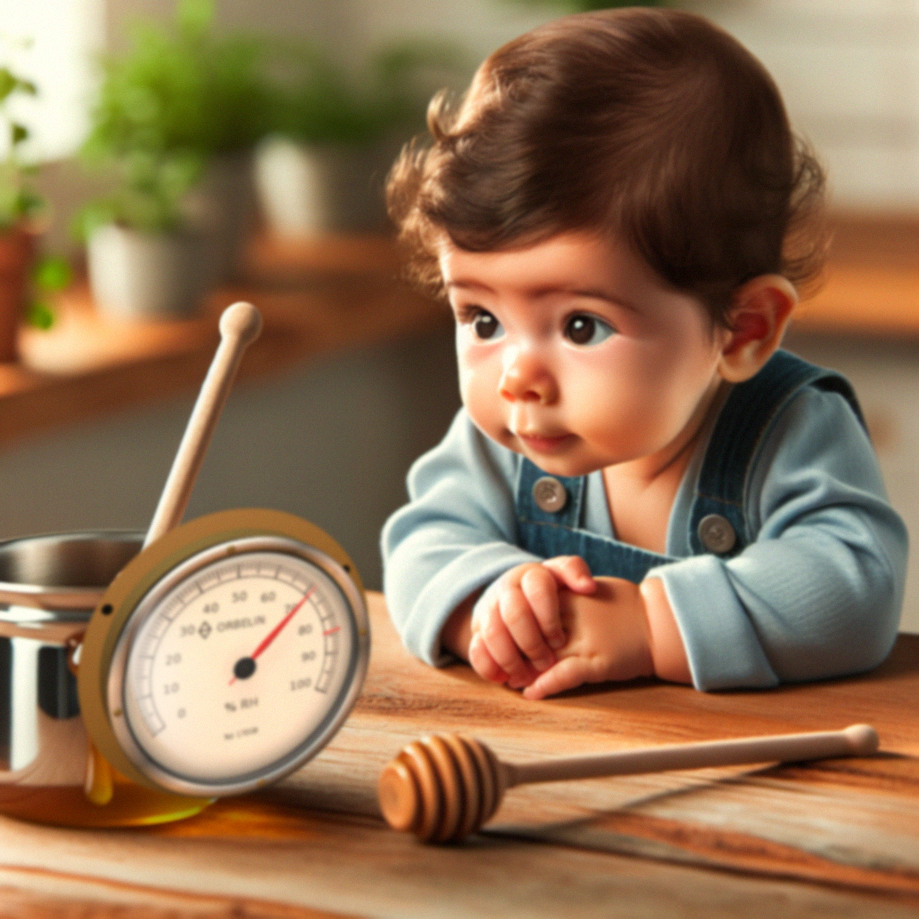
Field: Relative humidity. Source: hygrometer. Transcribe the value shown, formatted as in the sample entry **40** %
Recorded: **70** %
